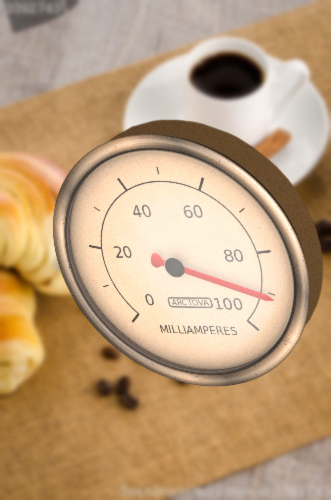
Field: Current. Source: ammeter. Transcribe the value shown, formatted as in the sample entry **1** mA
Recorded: **90** mA
